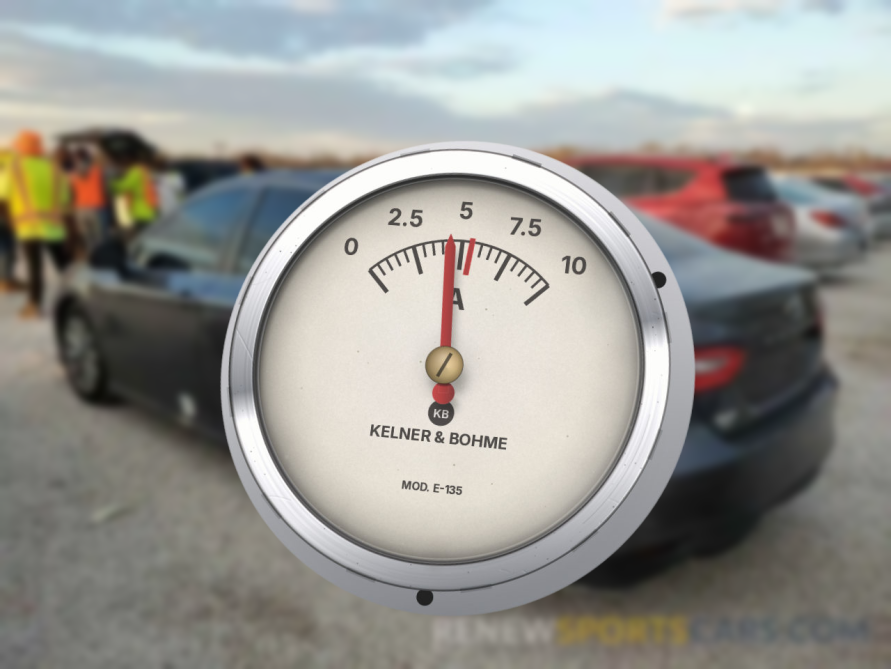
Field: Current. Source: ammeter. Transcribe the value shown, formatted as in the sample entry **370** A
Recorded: **4.5** A
